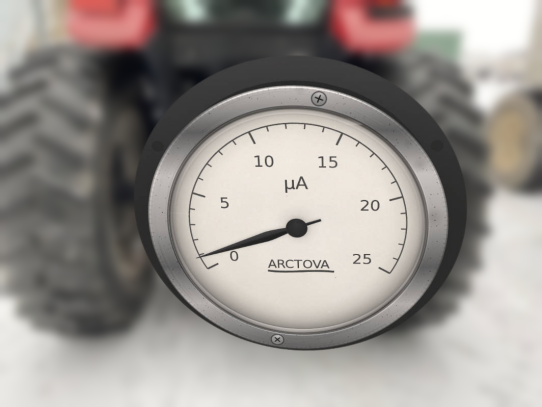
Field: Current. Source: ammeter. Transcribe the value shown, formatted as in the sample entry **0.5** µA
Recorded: **1** µA
